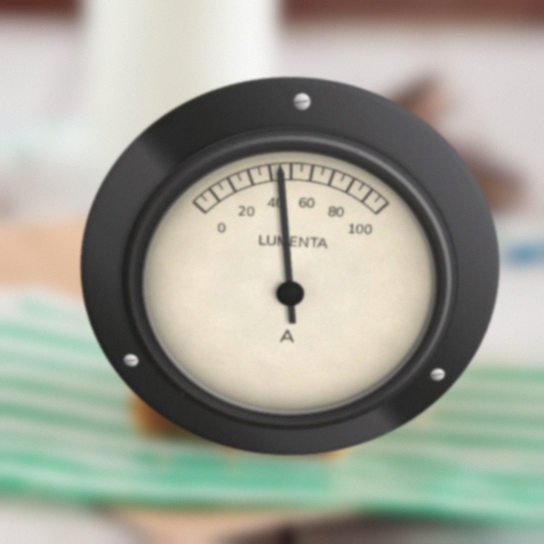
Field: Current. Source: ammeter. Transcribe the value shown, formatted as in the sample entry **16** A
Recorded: **45** A
